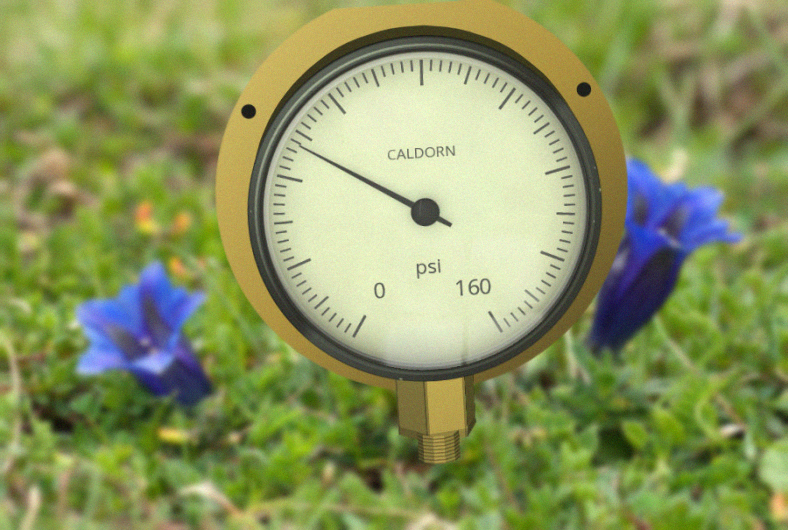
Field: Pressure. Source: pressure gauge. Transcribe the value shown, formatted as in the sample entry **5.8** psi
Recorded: **48** psi
